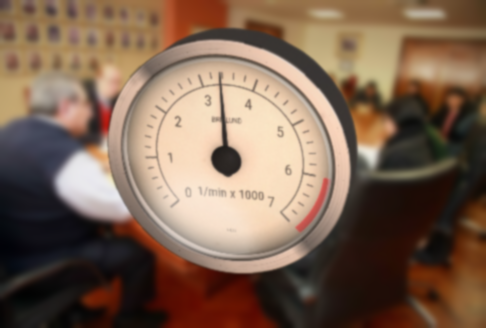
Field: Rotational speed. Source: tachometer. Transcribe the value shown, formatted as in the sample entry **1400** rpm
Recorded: **3400** rpm
